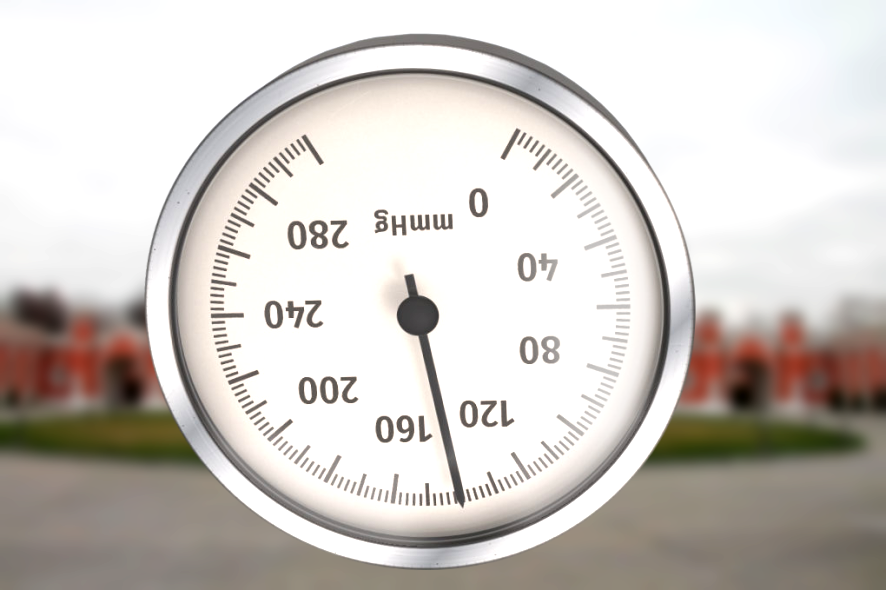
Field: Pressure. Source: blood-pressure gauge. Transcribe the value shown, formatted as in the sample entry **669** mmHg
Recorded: **140** mmHg
